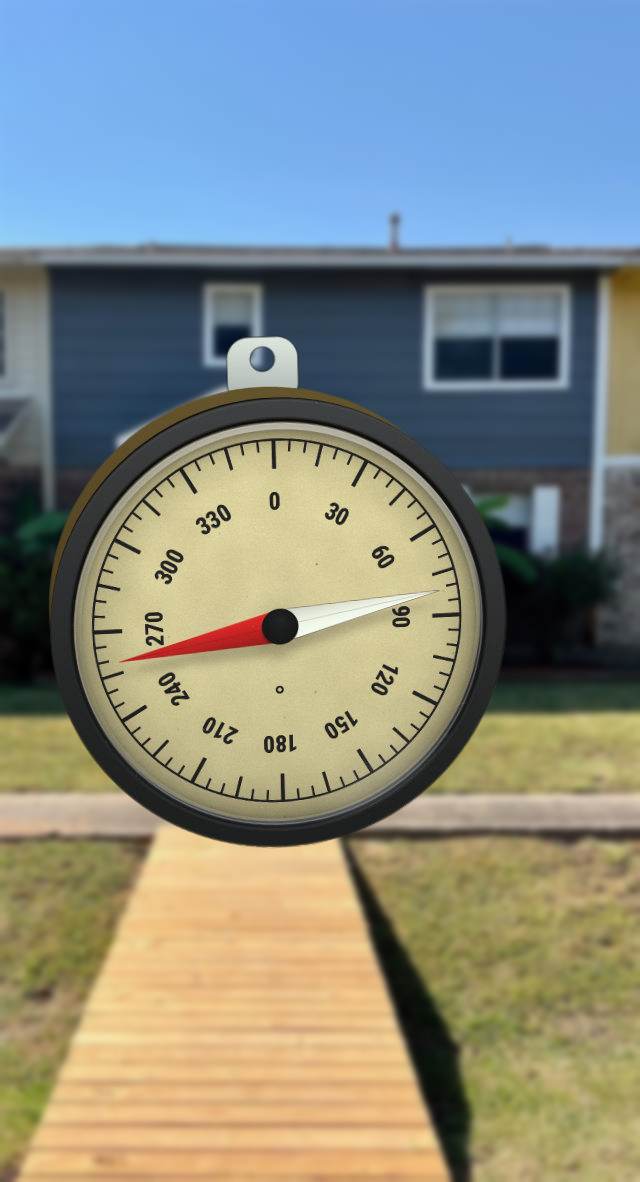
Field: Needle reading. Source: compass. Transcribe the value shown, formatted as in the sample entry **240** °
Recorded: **260** °
